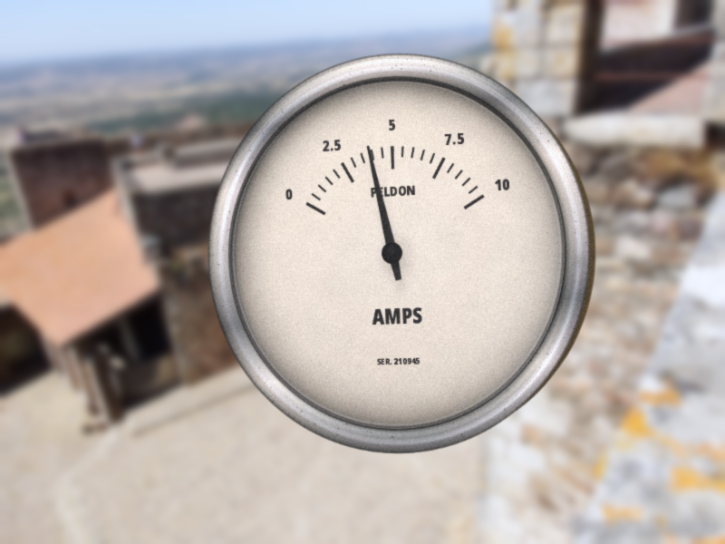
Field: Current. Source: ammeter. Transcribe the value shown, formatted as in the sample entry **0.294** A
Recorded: **4** A
